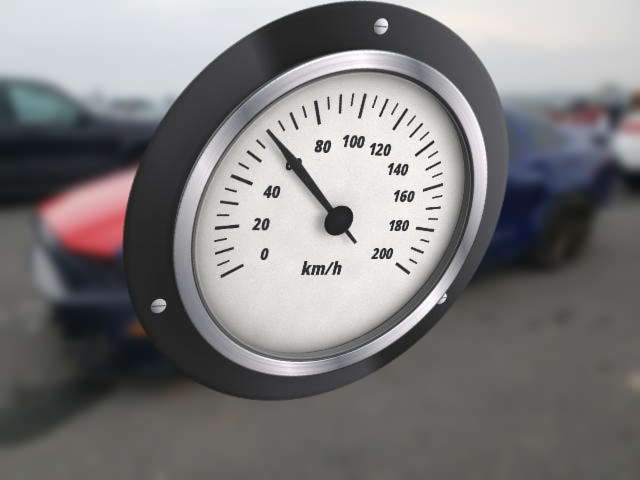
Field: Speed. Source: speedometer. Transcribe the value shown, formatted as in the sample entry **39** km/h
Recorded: **60** km/h
